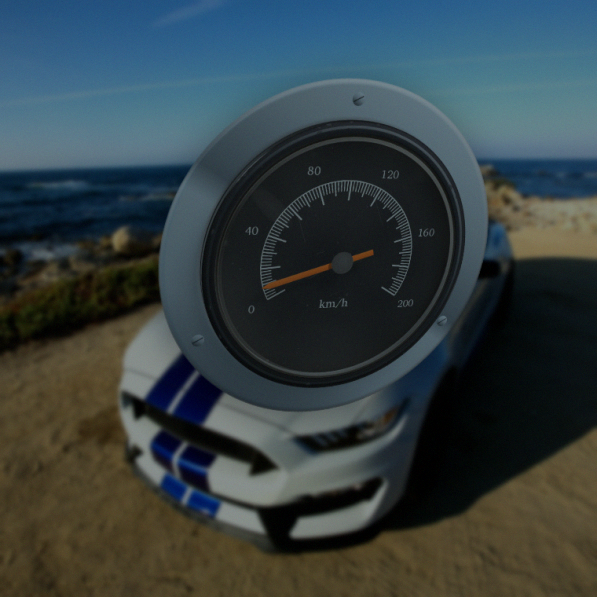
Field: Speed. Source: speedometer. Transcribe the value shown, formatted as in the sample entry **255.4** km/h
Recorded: **10** km/h
